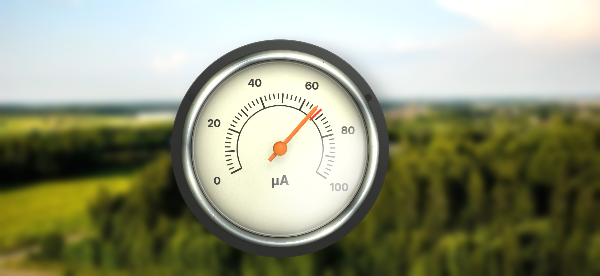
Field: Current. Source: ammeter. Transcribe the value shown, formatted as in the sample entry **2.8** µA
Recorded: **66** µA
